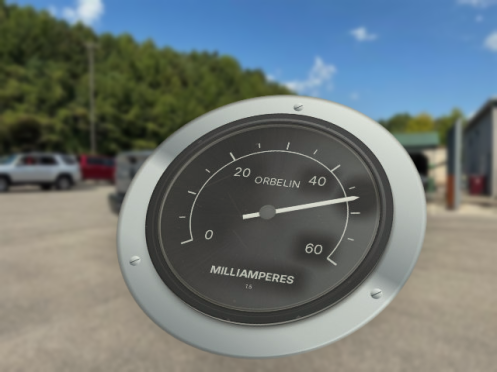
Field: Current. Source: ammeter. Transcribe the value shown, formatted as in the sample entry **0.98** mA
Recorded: **47.5** mA
